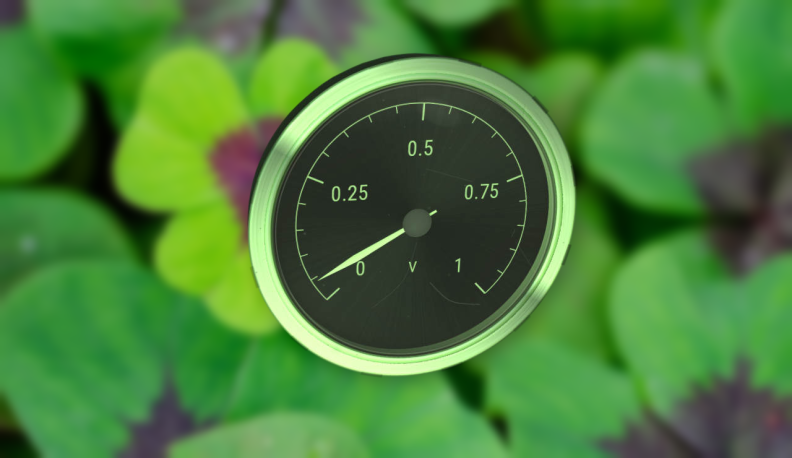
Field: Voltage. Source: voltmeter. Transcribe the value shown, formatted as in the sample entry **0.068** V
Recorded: **0.05** V
